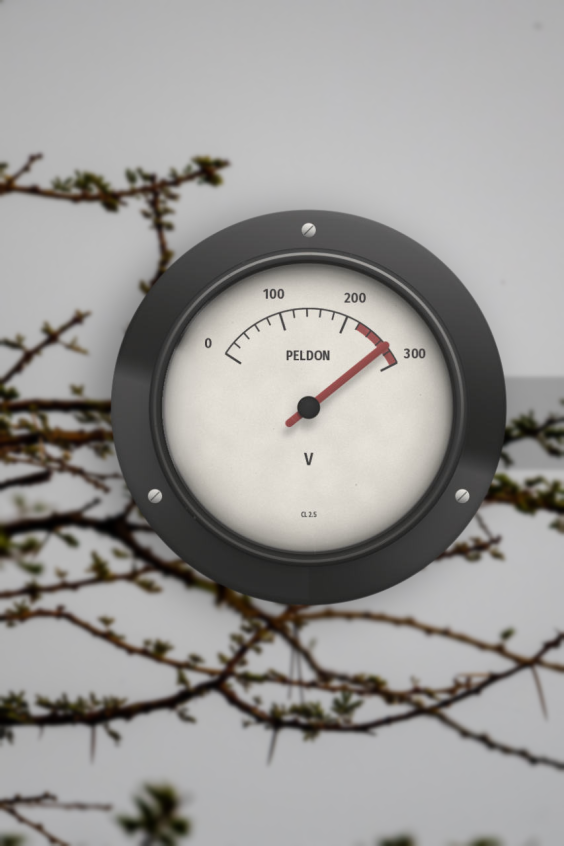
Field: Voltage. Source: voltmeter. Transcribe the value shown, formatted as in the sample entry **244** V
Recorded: **270** V
